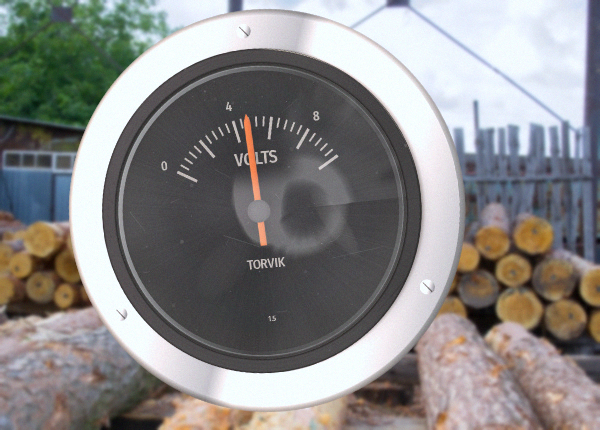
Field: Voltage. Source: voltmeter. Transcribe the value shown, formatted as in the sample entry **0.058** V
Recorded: **4.8** V
